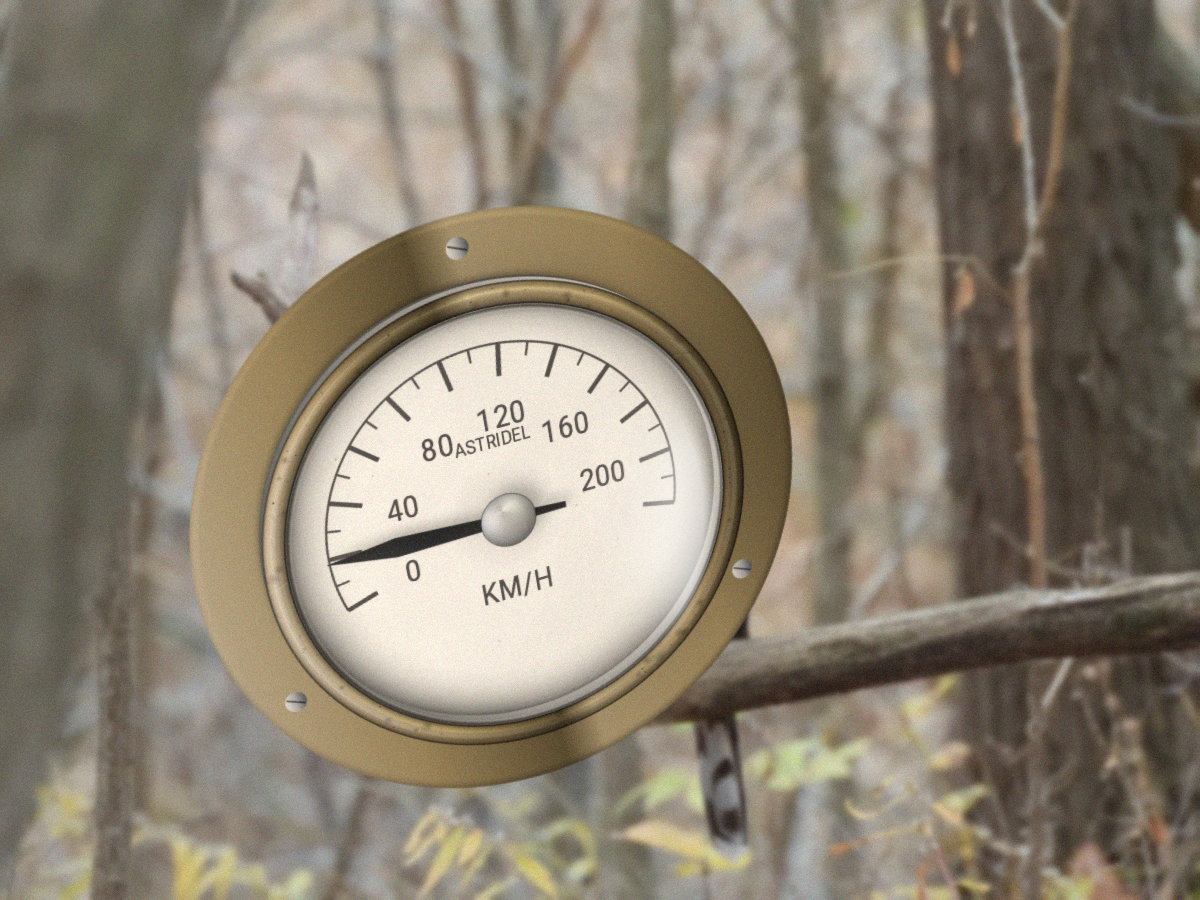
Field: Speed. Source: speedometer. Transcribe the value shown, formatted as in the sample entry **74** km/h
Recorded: **20** km/h
